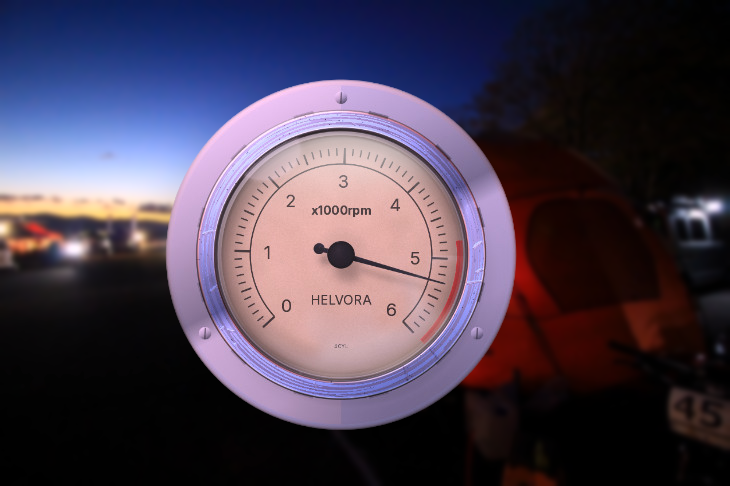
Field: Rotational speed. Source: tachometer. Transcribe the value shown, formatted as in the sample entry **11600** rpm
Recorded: **5300** rpm
